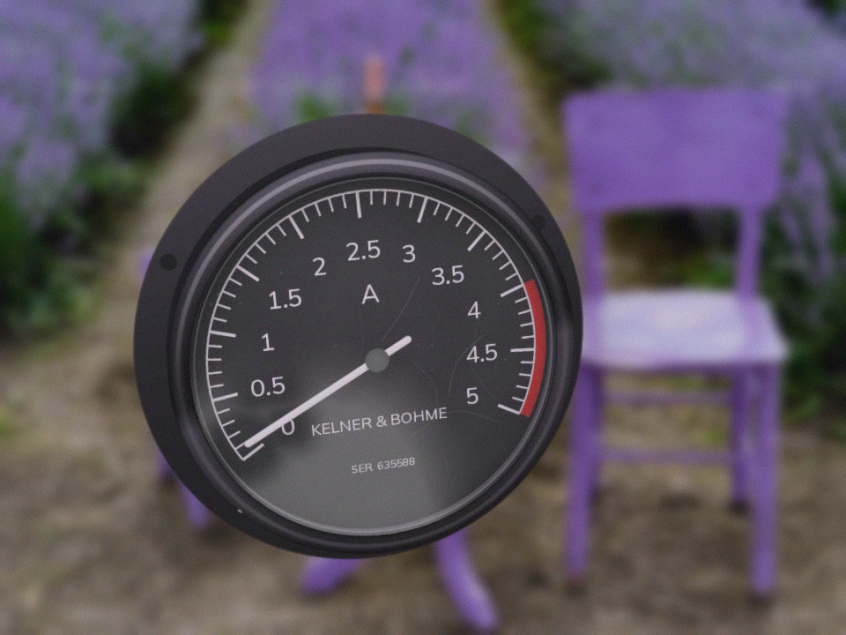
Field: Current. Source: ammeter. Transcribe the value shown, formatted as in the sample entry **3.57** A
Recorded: **0.1** A
